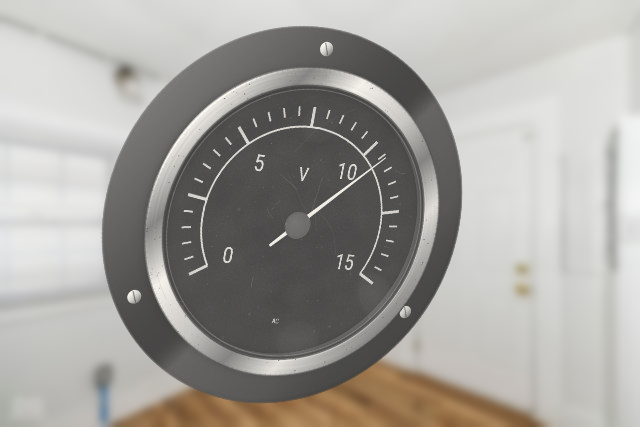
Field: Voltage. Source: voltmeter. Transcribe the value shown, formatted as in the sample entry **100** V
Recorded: **10.5** V
